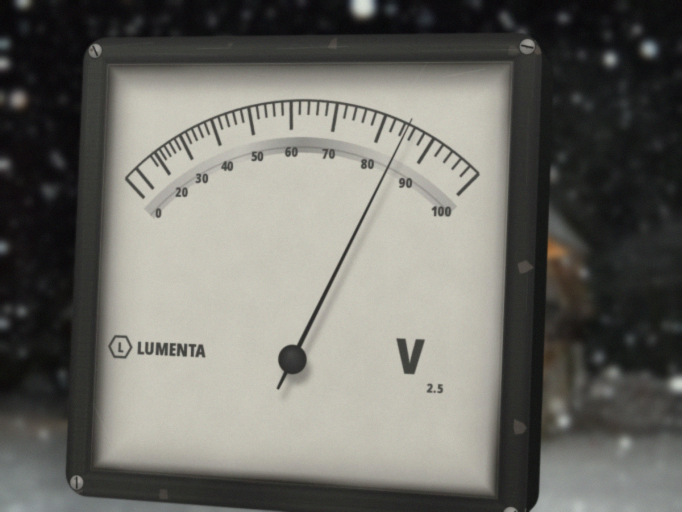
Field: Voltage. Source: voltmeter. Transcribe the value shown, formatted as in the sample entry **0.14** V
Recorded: **85** V
